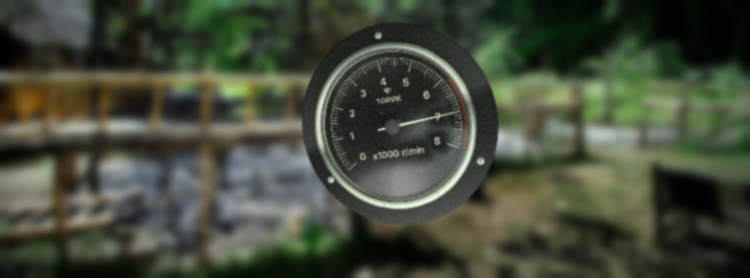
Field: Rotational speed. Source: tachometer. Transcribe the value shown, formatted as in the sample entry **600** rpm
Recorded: **7000** rpm
